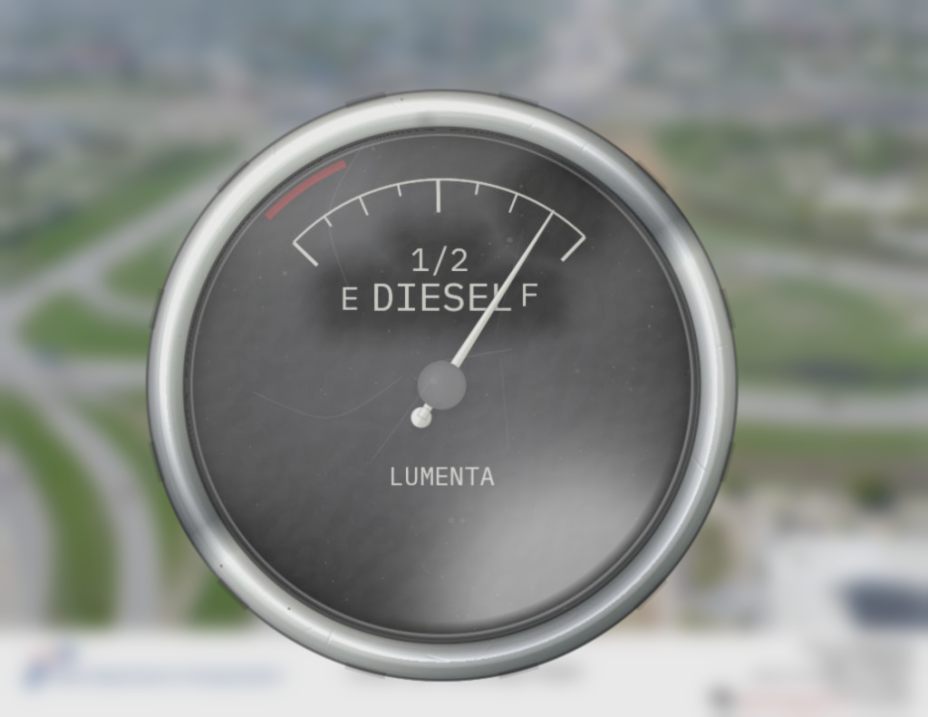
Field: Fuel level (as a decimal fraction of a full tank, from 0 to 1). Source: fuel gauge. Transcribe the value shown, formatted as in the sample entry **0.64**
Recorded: **0.875**
